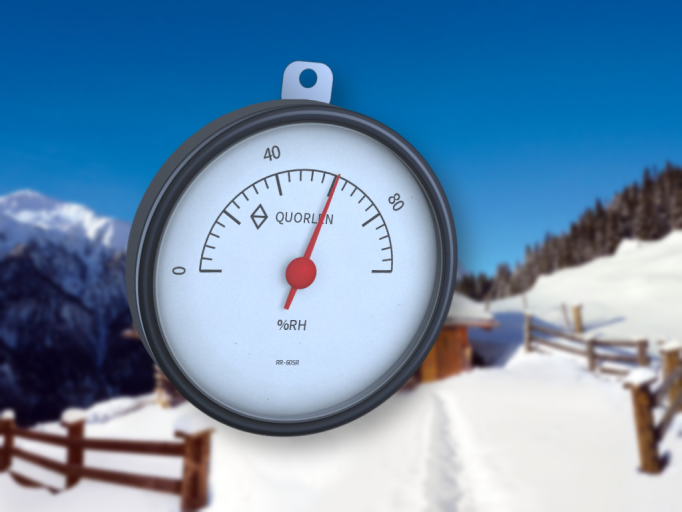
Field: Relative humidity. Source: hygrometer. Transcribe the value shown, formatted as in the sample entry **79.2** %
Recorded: **60** %
